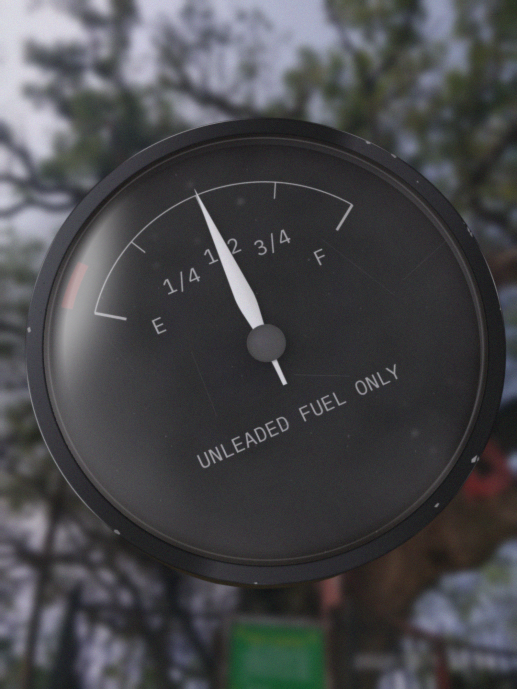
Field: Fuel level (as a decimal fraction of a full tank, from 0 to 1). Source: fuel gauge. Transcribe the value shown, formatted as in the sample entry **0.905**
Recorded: **0.5**
